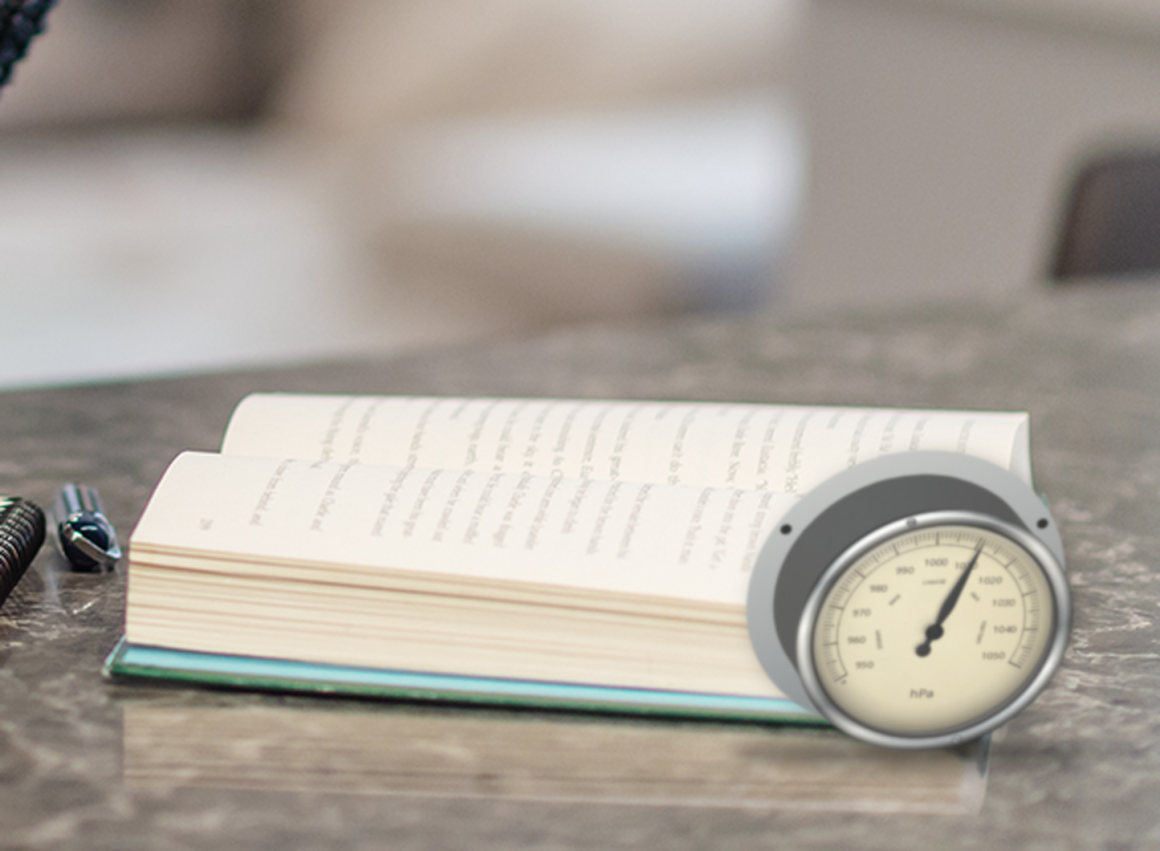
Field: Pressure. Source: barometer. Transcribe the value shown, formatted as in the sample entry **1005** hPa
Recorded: **1010** hPa
